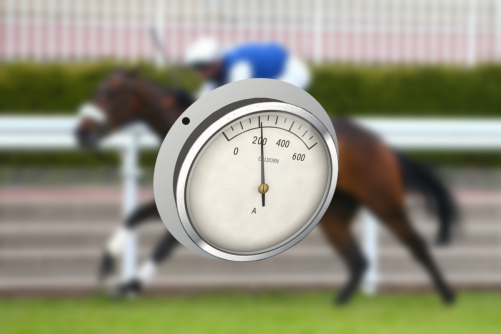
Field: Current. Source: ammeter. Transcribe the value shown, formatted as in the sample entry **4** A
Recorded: **200** A
